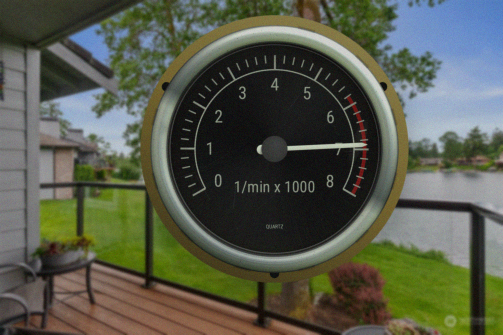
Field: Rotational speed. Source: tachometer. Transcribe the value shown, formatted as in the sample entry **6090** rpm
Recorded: **6900** rpm
